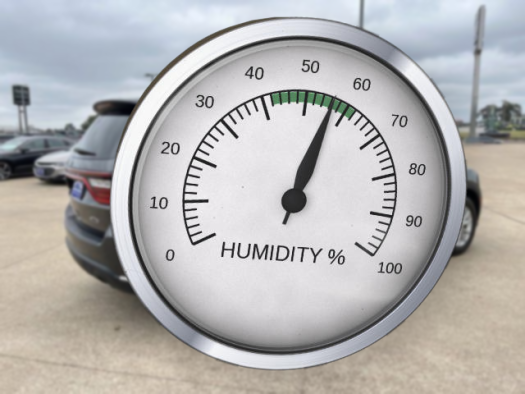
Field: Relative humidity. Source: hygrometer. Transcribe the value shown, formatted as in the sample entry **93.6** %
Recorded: **56** %
